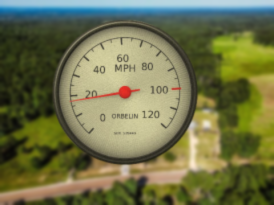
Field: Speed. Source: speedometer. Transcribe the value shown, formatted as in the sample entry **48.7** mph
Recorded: **17.5** mph
